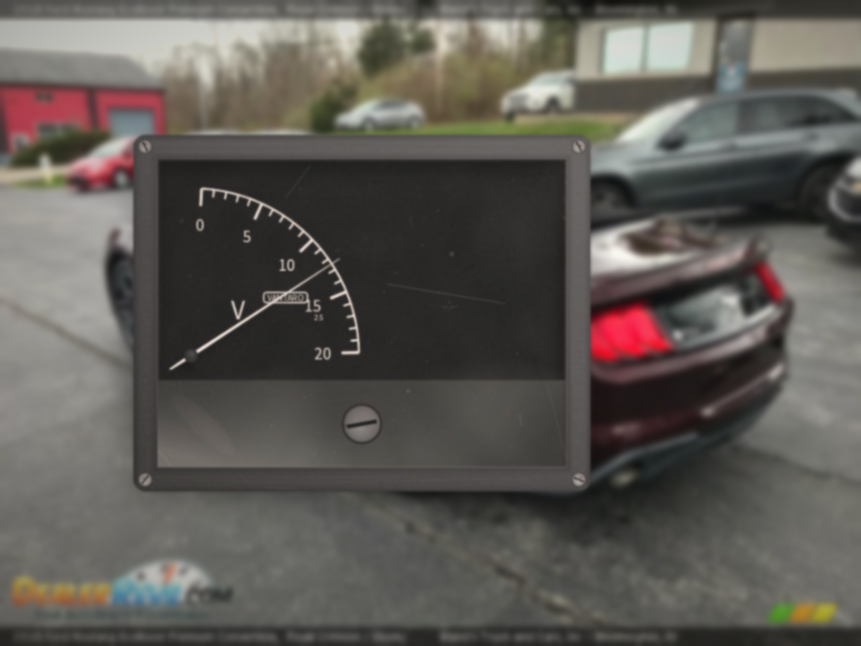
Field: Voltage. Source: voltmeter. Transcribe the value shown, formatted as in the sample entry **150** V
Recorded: **12.5** V
